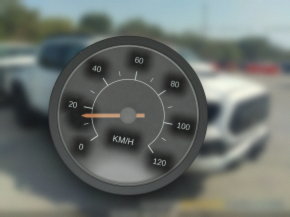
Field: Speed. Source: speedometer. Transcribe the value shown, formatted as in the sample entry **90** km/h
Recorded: **15** km/h
